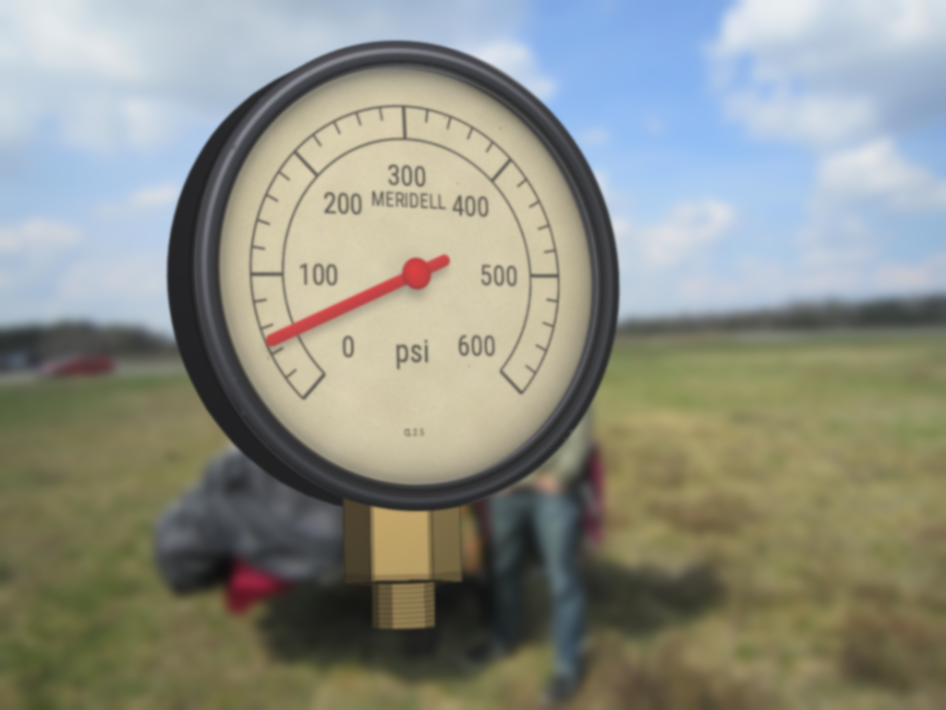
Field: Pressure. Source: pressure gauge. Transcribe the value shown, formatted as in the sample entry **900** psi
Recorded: **50** psi
